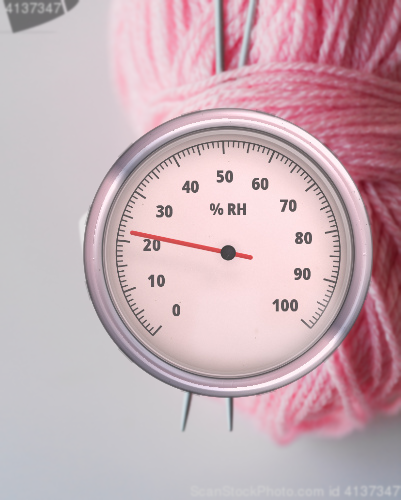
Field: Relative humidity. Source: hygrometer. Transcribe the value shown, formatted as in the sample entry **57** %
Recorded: **22** %
